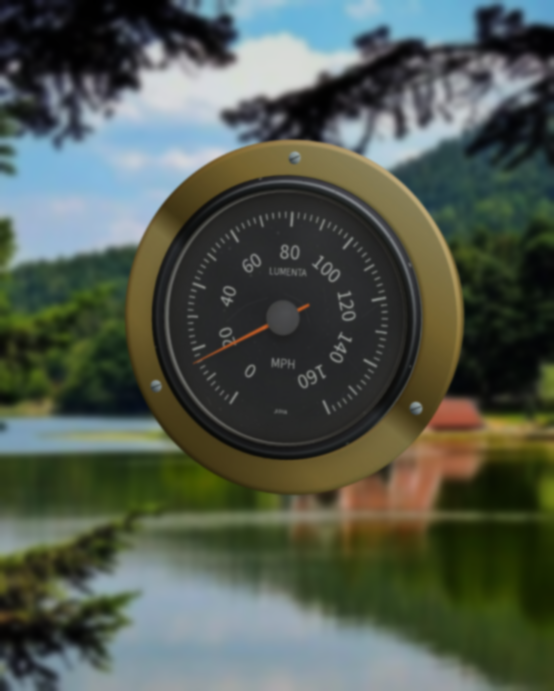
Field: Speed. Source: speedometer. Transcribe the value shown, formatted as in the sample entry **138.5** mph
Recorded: **16** mph
